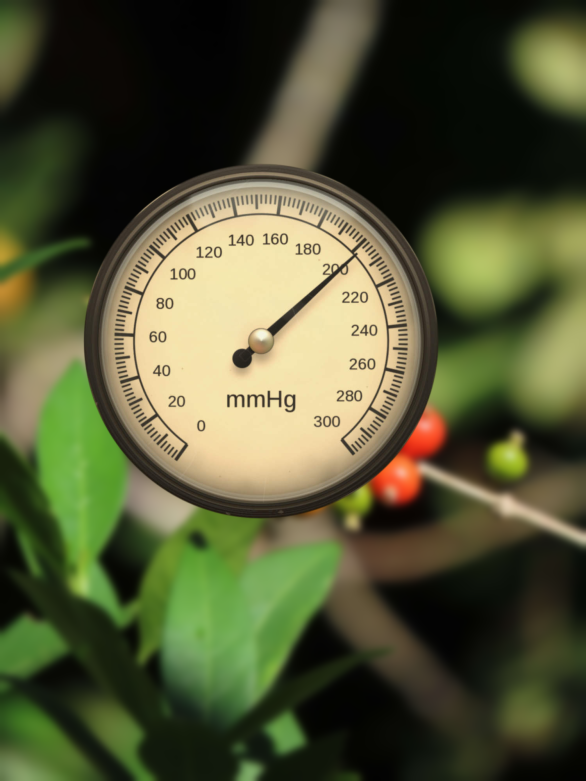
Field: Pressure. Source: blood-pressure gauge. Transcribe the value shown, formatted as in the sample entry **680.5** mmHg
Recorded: **202** mmHg
